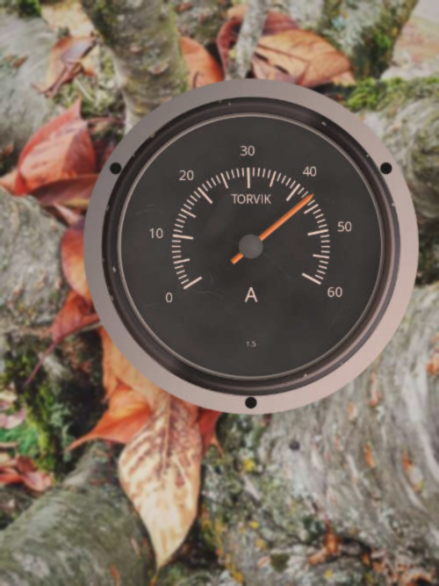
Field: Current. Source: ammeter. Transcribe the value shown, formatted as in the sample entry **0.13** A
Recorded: **43** A
